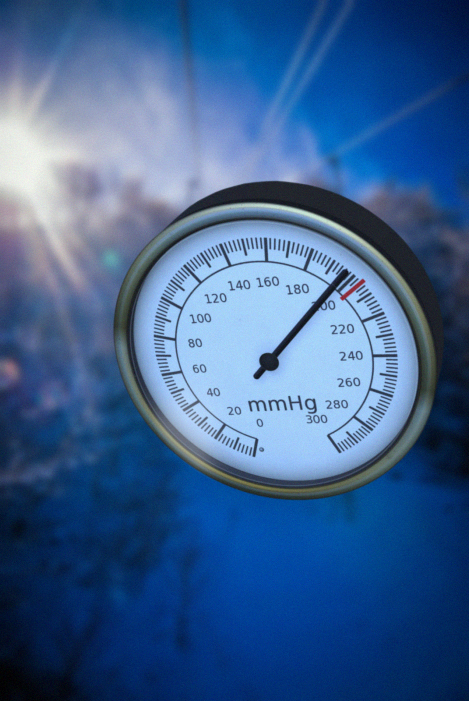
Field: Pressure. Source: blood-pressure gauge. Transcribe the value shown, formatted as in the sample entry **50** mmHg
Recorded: **196** mmHg
